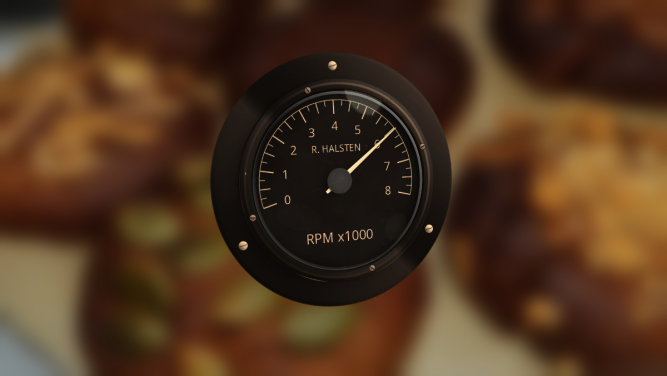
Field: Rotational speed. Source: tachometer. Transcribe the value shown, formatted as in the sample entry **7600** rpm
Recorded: **6000** rpm
